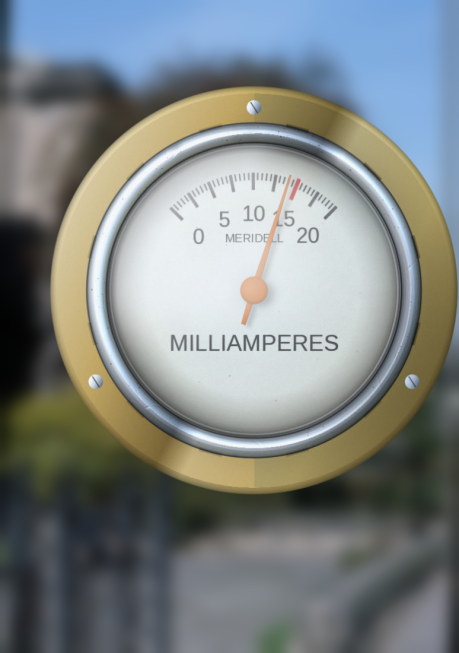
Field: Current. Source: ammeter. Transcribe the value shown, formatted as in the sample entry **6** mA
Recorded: **14** mA
